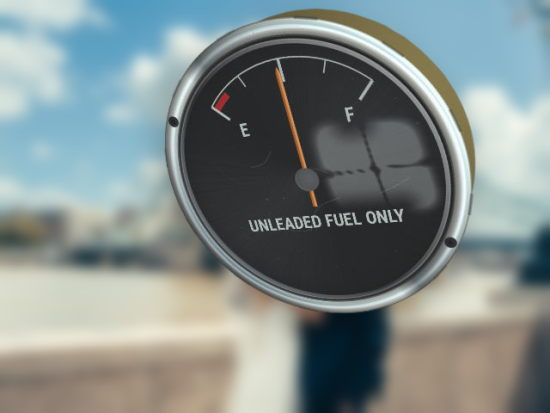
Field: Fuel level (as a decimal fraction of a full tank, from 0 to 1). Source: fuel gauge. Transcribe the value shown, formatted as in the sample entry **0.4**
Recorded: **0.5**
